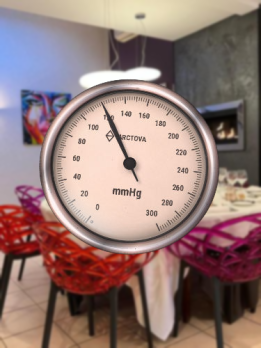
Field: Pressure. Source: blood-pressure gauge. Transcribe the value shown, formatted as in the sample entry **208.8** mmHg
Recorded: **120** mmHg
